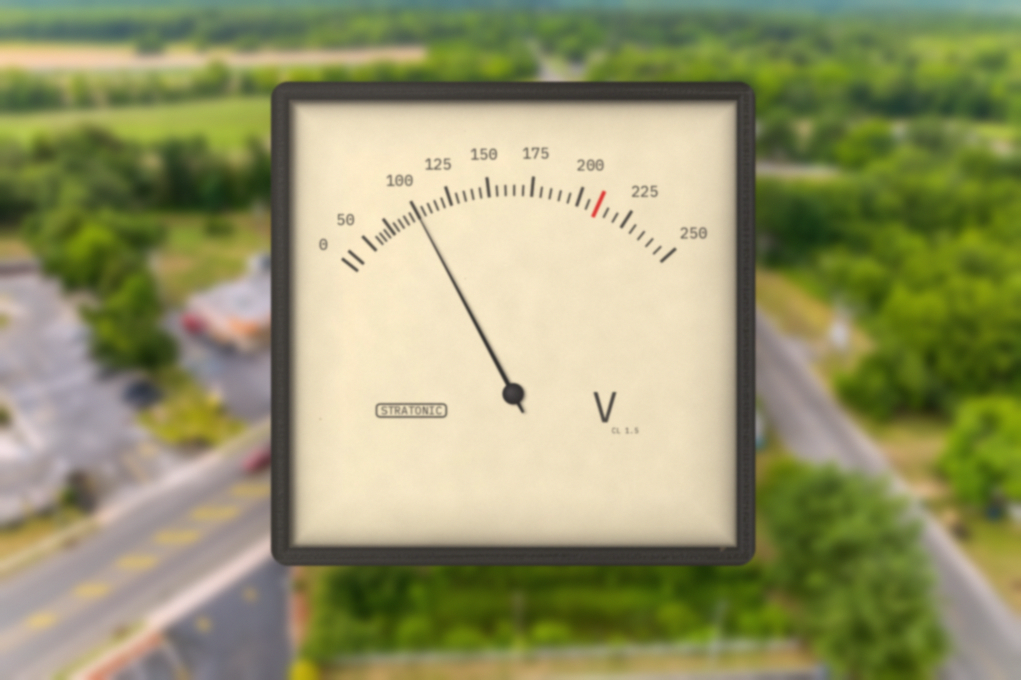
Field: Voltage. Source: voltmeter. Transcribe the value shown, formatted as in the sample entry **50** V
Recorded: **100** V
